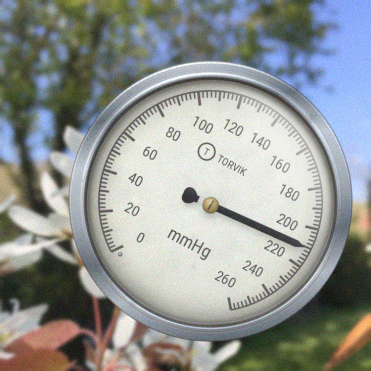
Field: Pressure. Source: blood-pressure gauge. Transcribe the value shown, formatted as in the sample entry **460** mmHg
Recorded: **210** mmHg
